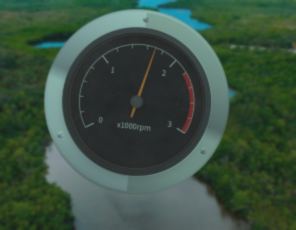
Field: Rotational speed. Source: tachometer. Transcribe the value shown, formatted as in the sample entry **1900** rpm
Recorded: **1700** rpm
